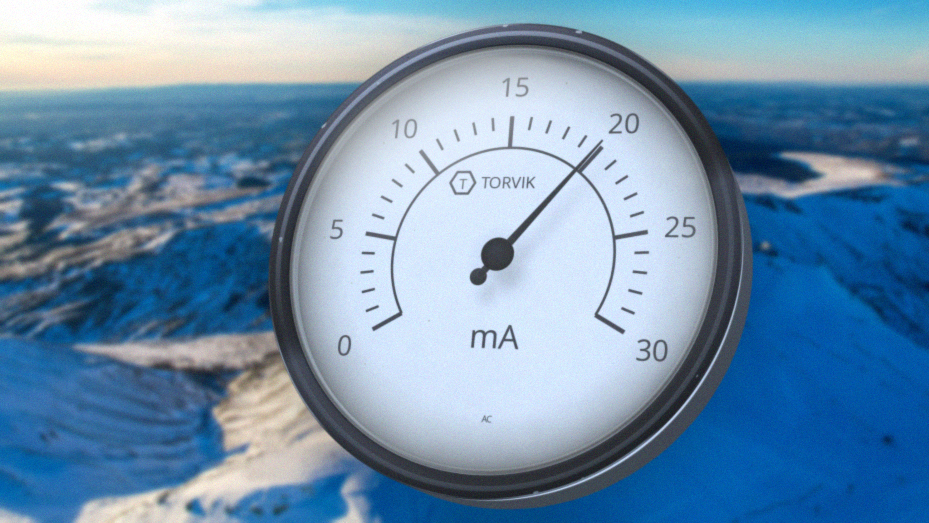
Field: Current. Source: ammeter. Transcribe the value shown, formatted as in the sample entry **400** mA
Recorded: **20** mA
